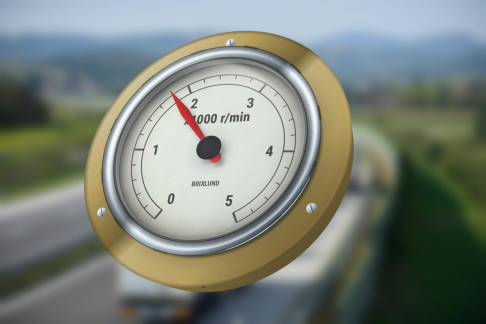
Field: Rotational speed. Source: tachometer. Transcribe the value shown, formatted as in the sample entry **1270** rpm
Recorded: **1800** rpm
